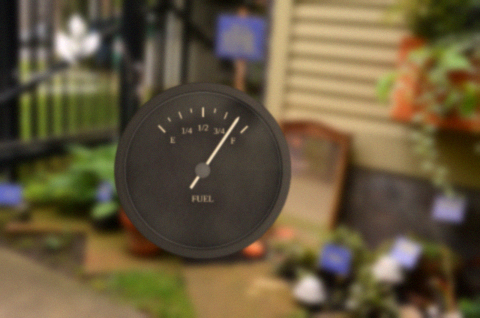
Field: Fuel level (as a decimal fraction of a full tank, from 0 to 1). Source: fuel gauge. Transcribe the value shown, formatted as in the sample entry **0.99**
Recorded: **0.875**
